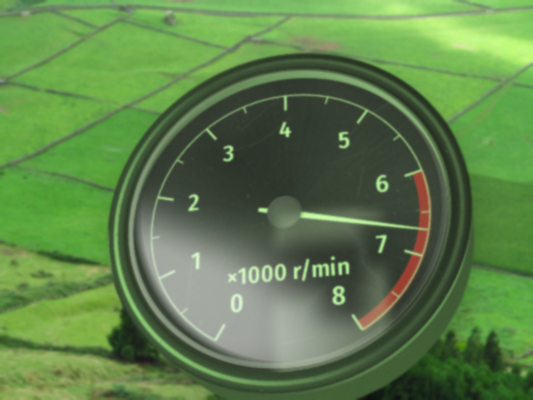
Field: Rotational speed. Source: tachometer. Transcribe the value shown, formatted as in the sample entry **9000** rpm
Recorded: **6750** rpm
